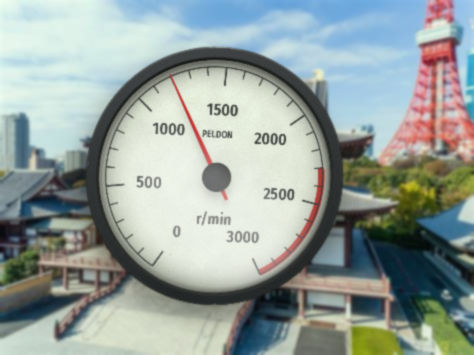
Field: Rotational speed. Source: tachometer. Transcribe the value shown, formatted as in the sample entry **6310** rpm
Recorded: **1200** rpm
